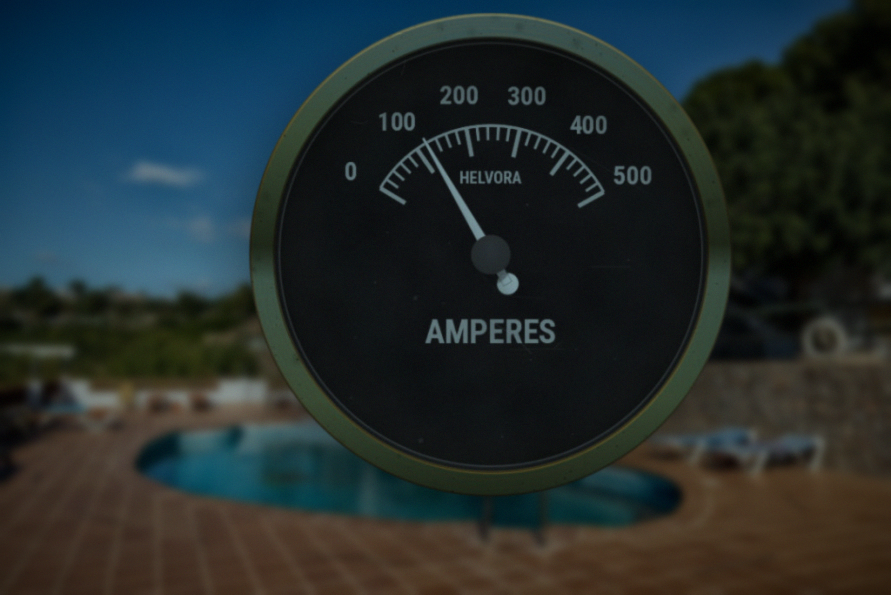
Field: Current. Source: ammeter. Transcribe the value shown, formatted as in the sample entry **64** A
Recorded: **120** A
